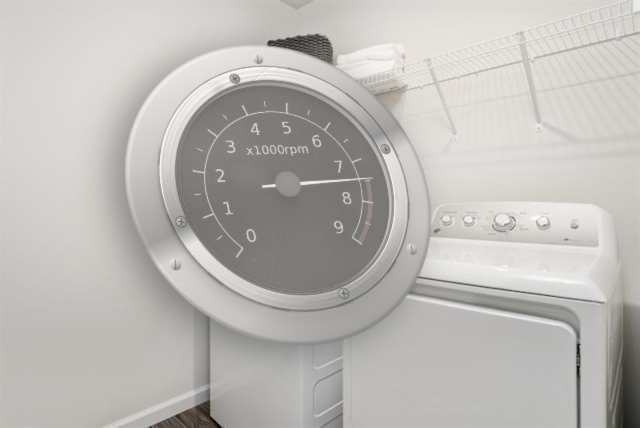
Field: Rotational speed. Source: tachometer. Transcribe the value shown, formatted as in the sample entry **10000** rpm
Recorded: **7500** rpm
